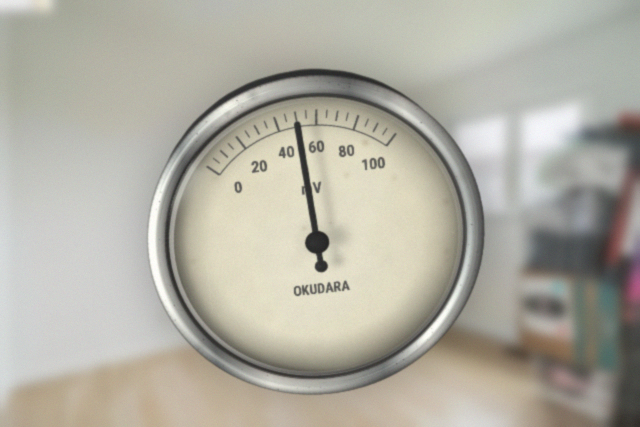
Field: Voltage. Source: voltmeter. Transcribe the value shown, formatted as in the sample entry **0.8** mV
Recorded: **50** mV
